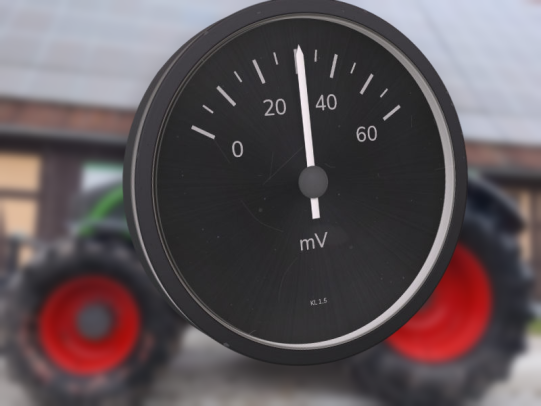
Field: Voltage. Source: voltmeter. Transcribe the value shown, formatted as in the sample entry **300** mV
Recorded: **30** mV
